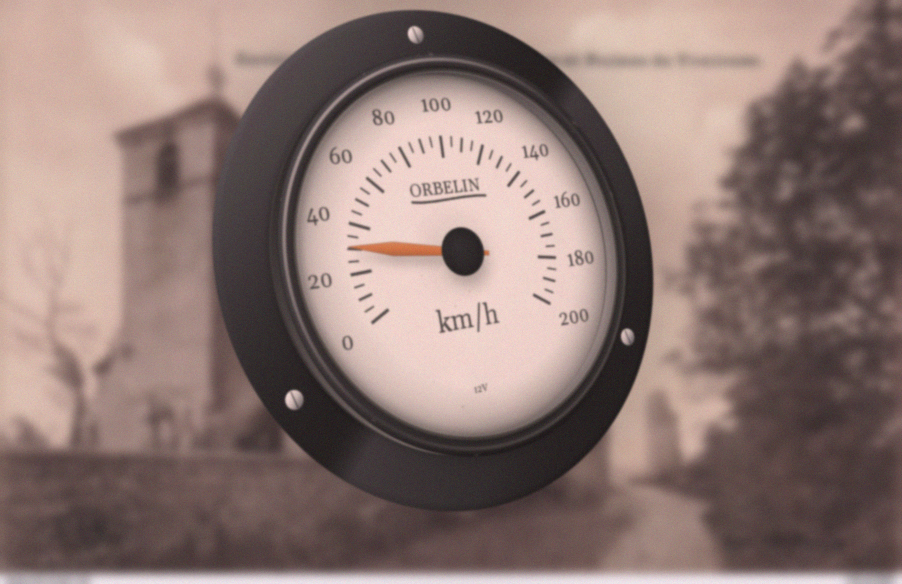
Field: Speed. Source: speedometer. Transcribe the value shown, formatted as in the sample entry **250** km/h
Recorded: **30** km/h
